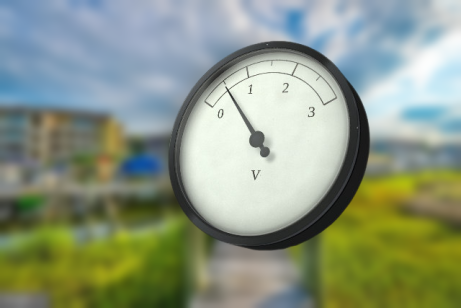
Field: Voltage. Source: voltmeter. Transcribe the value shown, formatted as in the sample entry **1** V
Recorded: **0.5** V
